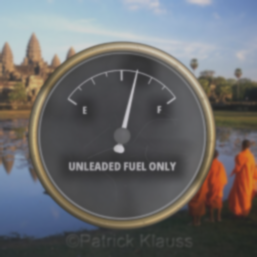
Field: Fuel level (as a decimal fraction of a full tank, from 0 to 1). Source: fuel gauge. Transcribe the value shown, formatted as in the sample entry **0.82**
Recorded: **0.625**
